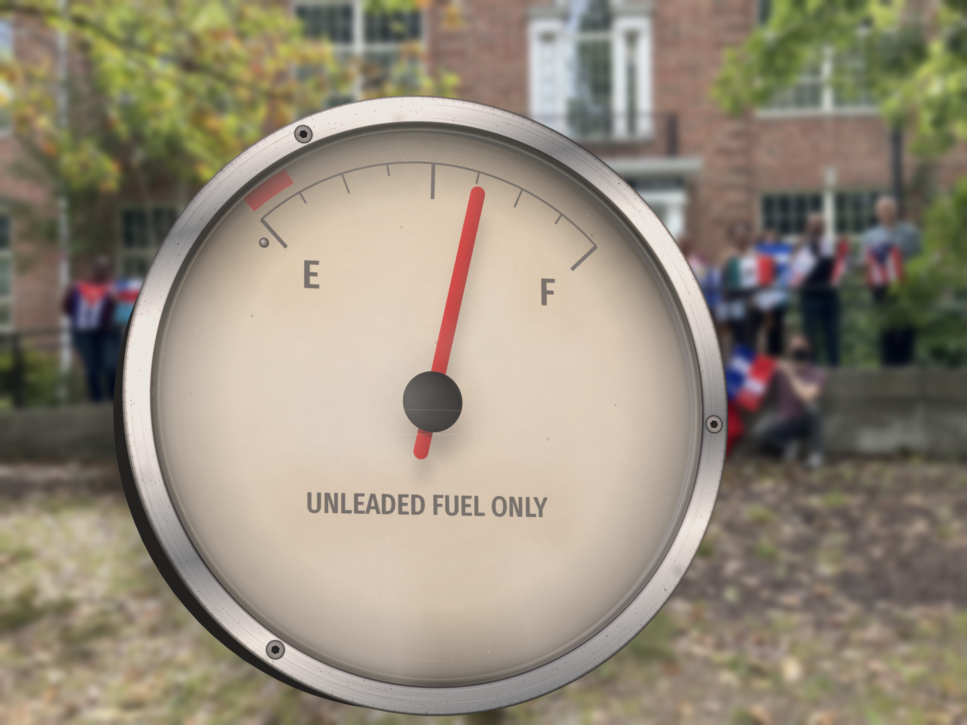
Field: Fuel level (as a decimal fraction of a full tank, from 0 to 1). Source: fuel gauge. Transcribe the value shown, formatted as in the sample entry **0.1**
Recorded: **0.625**
